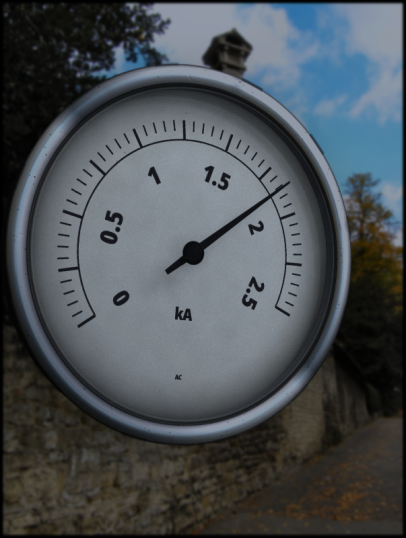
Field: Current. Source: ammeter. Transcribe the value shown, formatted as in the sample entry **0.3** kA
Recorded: **1.85** kA
